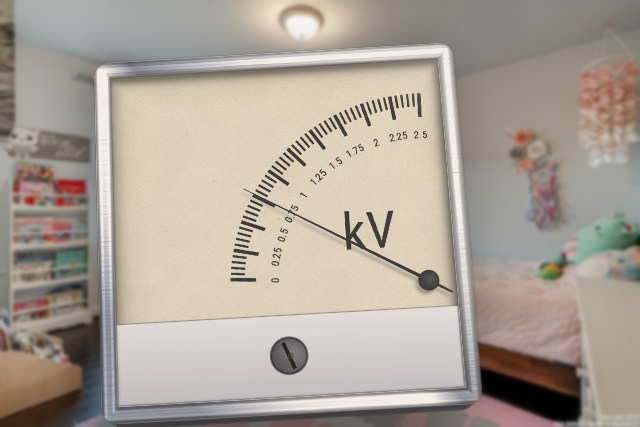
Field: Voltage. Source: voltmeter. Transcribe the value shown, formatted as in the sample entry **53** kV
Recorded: **0.75** kV
